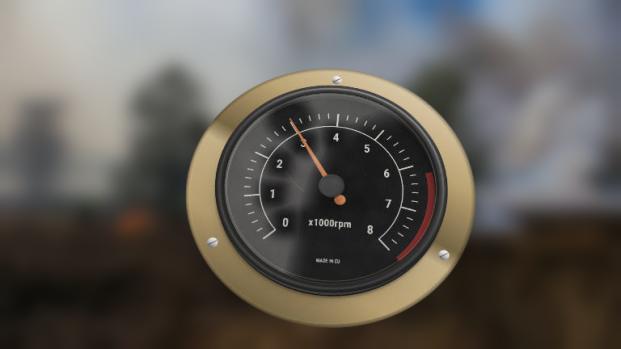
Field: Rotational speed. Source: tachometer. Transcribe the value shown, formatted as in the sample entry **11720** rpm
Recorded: **3000** rpm
